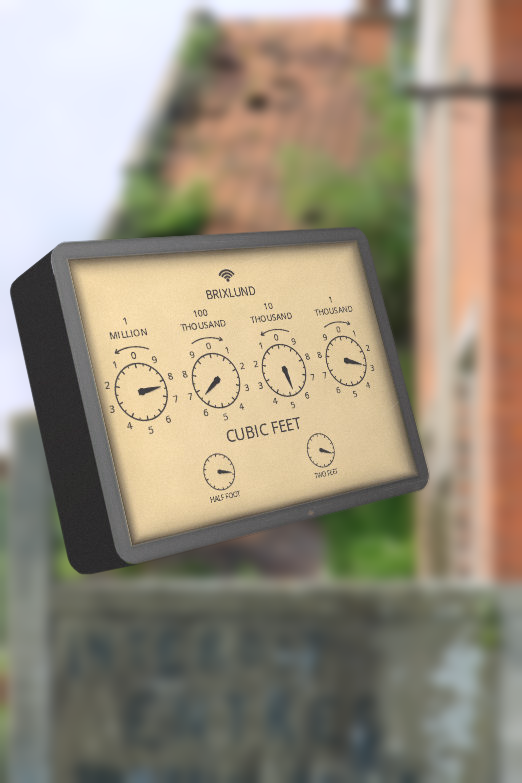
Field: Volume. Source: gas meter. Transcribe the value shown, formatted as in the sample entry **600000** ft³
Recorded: **765300** ft³
